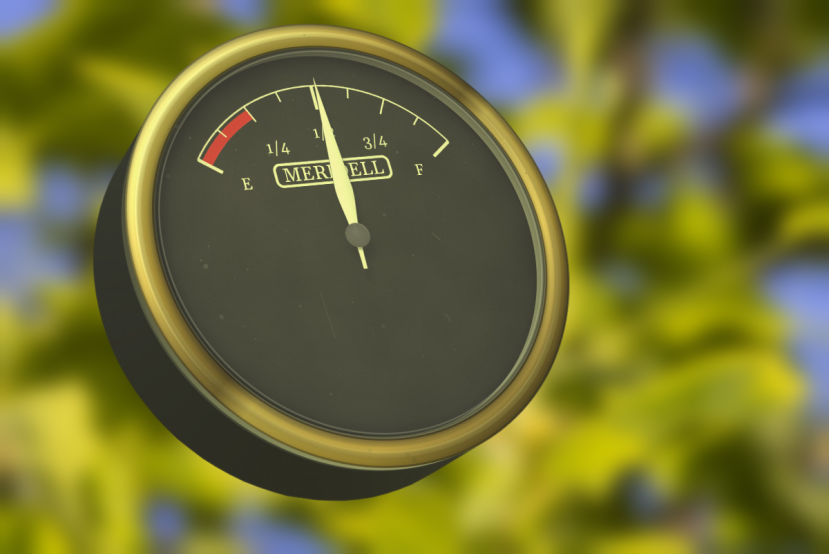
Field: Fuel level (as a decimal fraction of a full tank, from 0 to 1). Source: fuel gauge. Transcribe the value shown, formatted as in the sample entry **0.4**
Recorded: **0.5**
